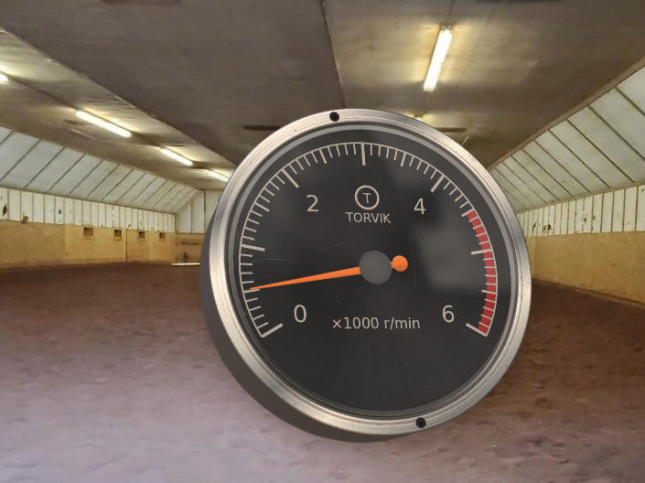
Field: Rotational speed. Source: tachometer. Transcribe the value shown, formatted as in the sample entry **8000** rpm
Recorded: **500** rpm
